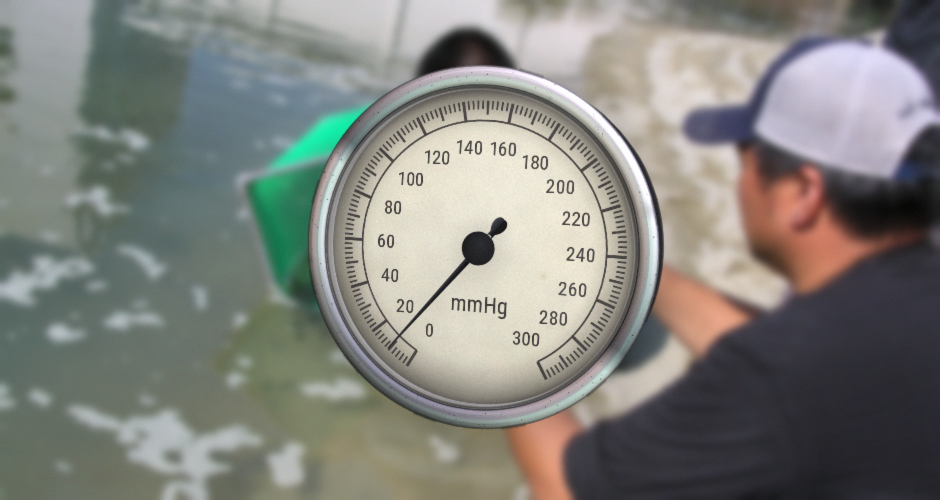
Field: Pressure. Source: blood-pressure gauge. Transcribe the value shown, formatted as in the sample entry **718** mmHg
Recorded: **10** mmHg
